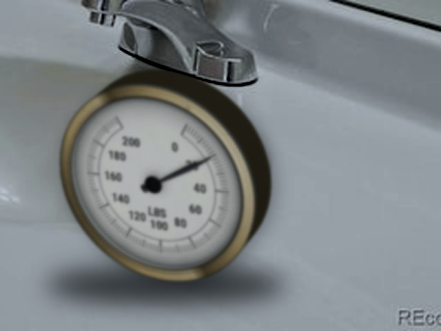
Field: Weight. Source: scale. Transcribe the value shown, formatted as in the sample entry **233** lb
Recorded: **20** lb
